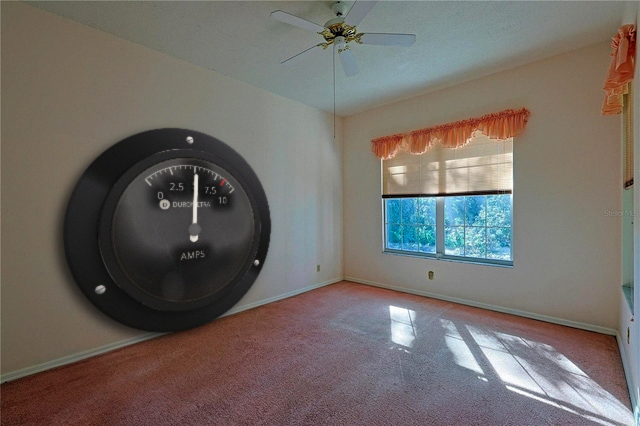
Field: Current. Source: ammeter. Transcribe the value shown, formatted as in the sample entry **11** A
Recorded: **5** A
